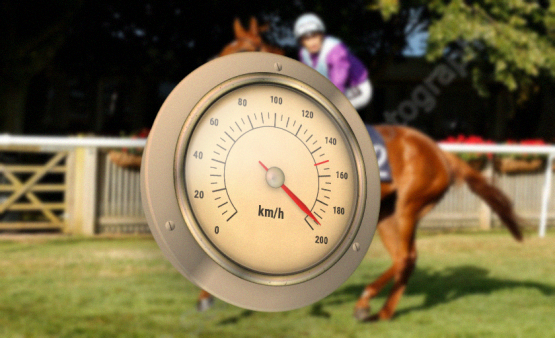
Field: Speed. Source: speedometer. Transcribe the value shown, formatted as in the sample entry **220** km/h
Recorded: **195** km/h
